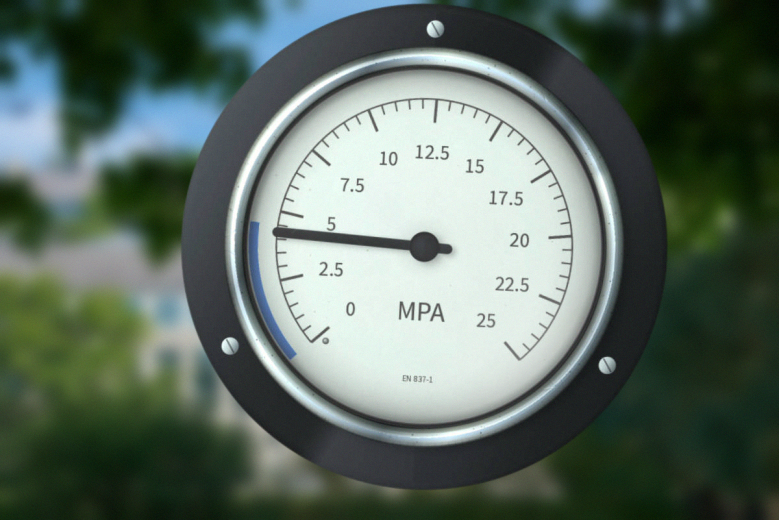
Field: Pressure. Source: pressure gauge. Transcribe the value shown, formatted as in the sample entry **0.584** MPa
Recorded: **4.25** MPa
